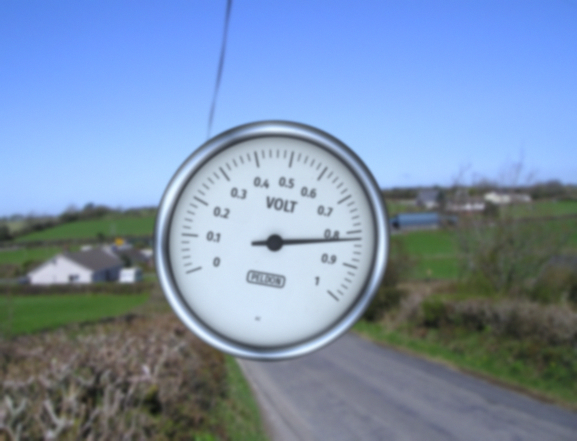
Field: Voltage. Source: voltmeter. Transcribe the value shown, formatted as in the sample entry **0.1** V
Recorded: **0.82** V
